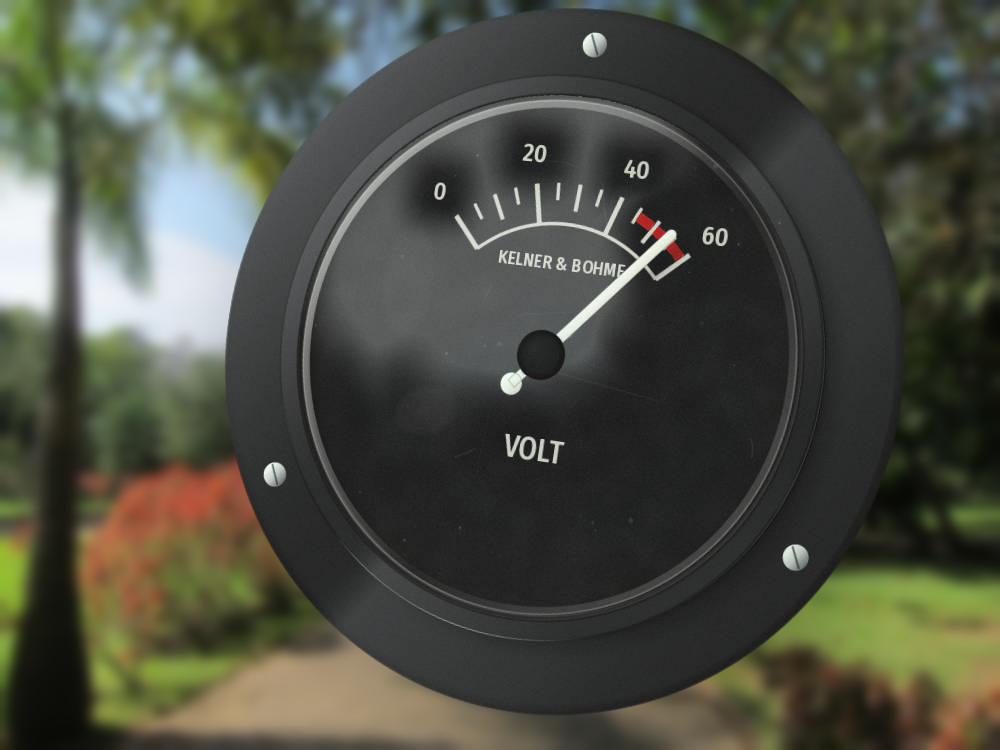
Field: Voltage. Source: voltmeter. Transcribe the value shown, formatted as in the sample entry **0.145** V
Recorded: **55** V
